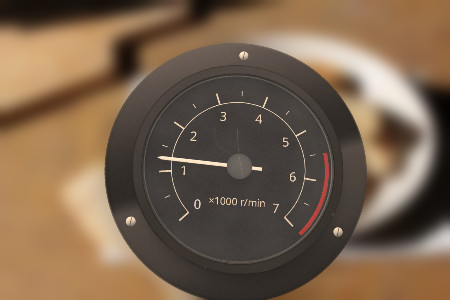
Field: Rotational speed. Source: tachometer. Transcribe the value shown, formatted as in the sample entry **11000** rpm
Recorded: **1250** rpm
